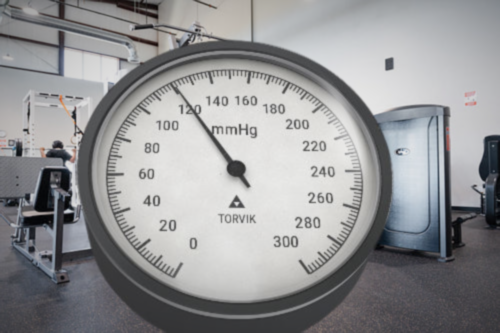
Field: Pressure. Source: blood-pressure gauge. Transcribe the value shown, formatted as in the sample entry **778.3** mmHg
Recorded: **120** mmHg
